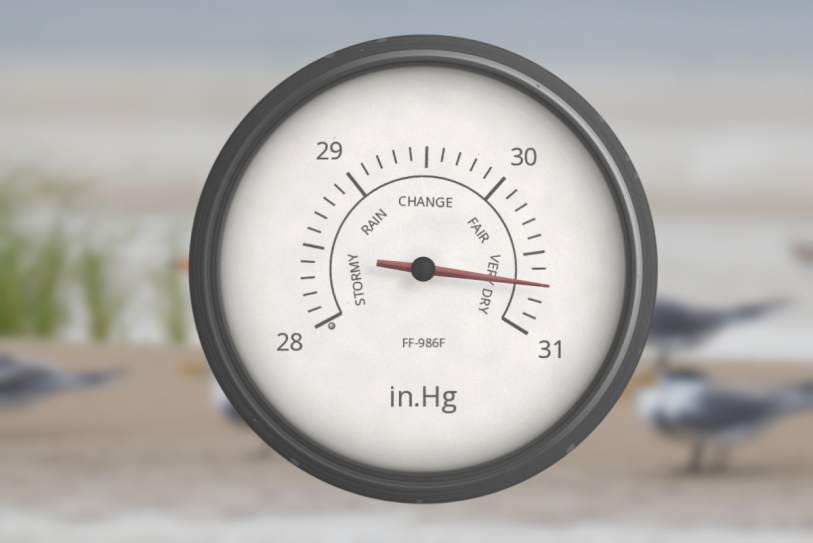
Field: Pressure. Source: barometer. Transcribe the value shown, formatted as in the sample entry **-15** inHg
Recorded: **30.7** inHg
